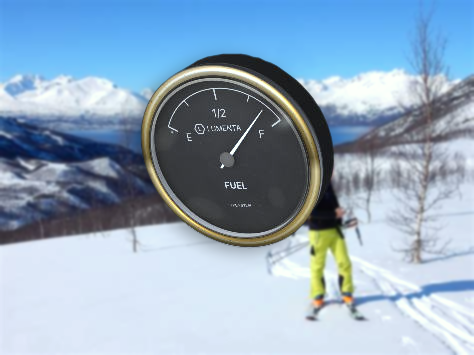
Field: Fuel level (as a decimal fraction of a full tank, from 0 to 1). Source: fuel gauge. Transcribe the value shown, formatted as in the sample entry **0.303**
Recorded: **0.875**
